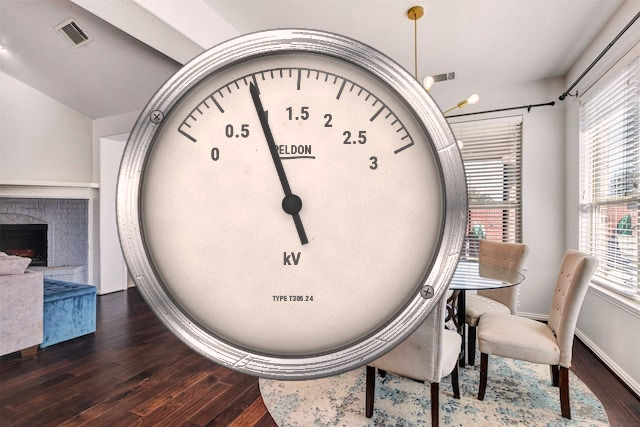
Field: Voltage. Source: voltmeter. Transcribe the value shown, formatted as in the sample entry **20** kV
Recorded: **0.95** kV
